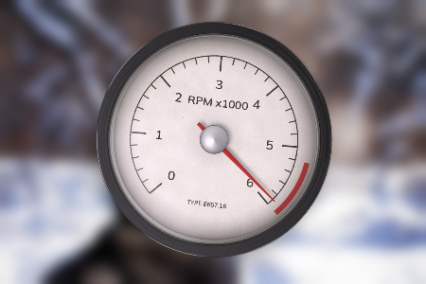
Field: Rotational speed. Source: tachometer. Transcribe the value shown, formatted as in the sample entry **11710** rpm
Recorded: **5900** rpm
